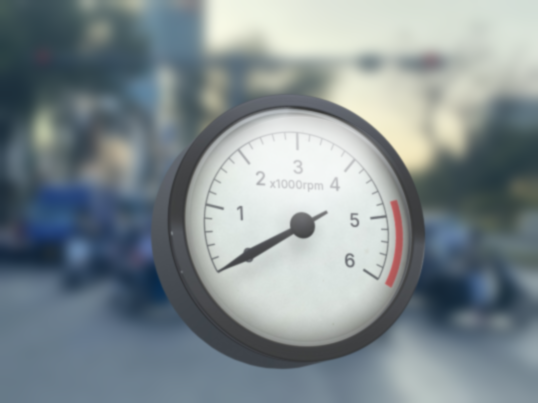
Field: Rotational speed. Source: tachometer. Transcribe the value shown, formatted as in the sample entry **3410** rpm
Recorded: **0** rpm
